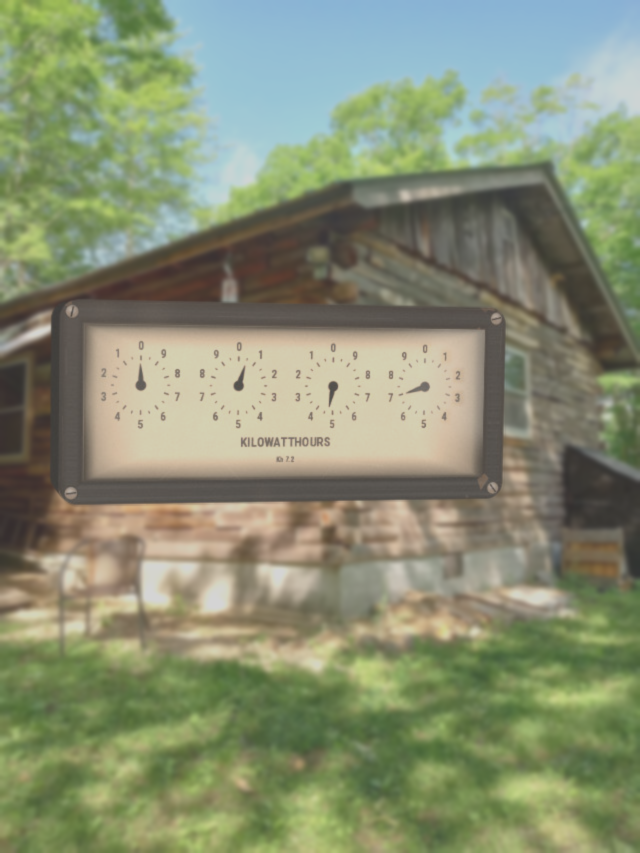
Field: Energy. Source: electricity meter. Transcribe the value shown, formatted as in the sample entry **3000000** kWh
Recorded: **47** kWh
